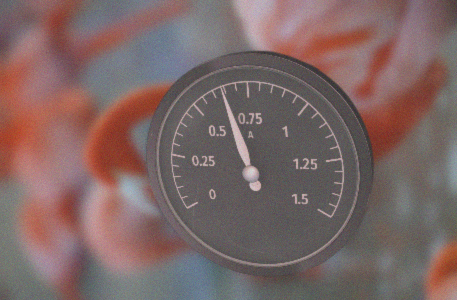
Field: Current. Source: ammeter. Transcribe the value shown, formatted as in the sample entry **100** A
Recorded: **0.65** A
